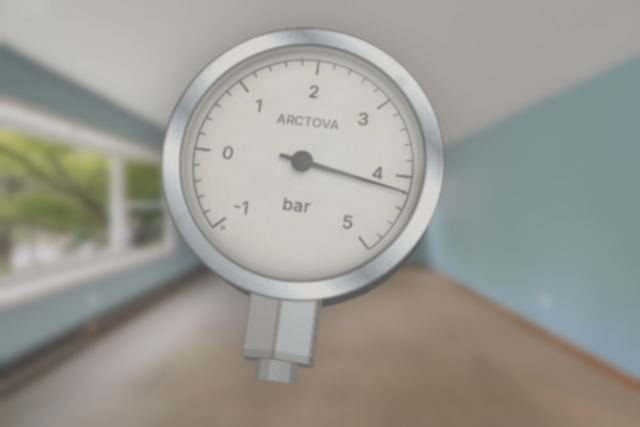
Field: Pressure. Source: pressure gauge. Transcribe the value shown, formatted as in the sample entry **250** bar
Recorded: **4.2** bar
